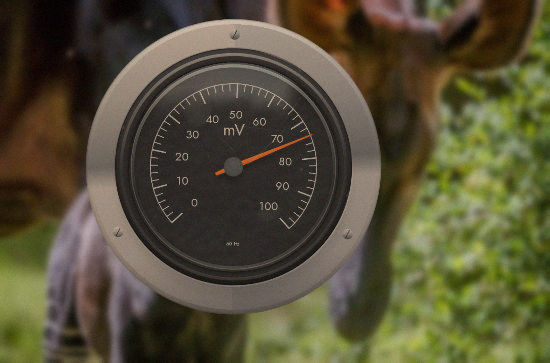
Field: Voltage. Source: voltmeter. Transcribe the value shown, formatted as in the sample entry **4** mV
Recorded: **74** mV
